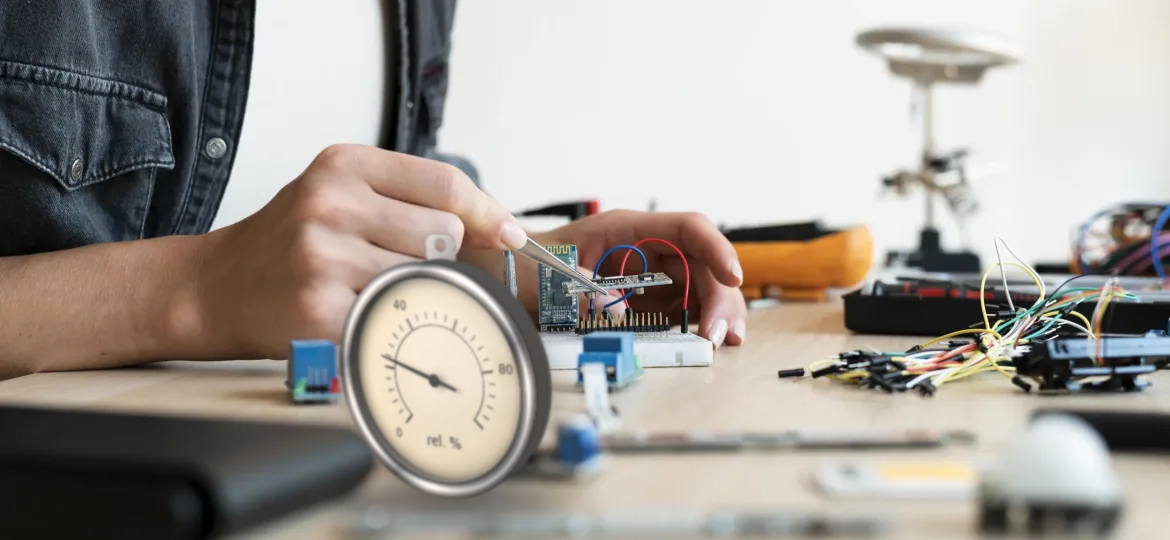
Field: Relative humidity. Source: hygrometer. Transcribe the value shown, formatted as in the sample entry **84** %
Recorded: **24** %
